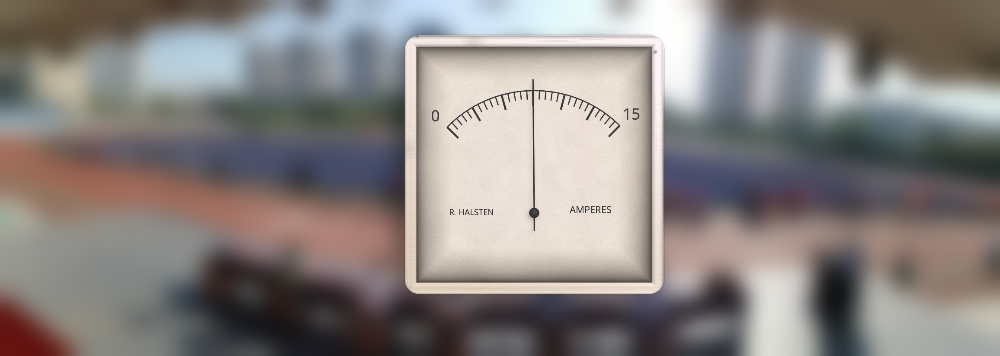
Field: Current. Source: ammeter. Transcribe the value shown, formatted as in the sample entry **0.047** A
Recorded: **7.5** A
